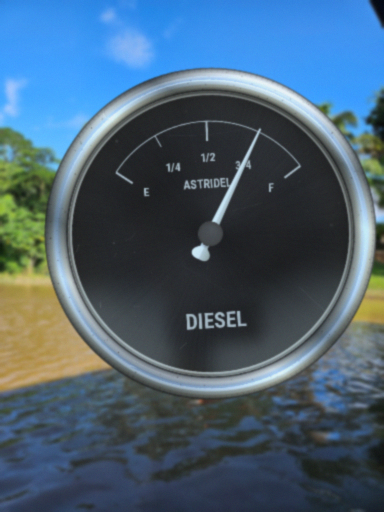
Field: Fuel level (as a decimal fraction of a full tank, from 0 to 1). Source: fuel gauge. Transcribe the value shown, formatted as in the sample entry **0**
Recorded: **0.75**
